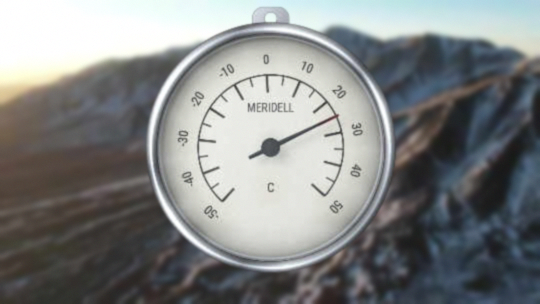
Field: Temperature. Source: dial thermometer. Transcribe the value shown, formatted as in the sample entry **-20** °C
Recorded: **25** °C
